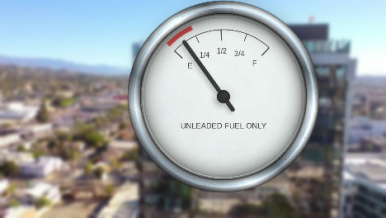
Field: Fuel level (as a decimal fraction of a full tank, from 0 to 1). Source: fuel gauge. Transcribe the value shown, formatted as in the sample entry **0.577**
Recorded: **0.125**
